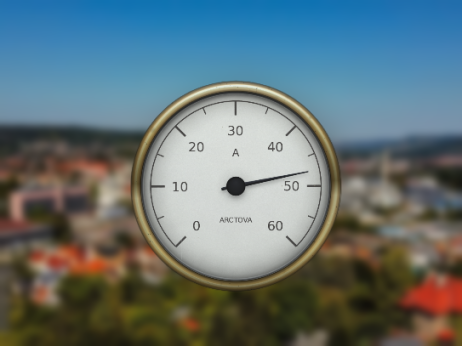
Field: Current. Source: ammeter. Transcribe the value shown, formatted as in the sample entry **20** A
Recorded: **47.5** A
